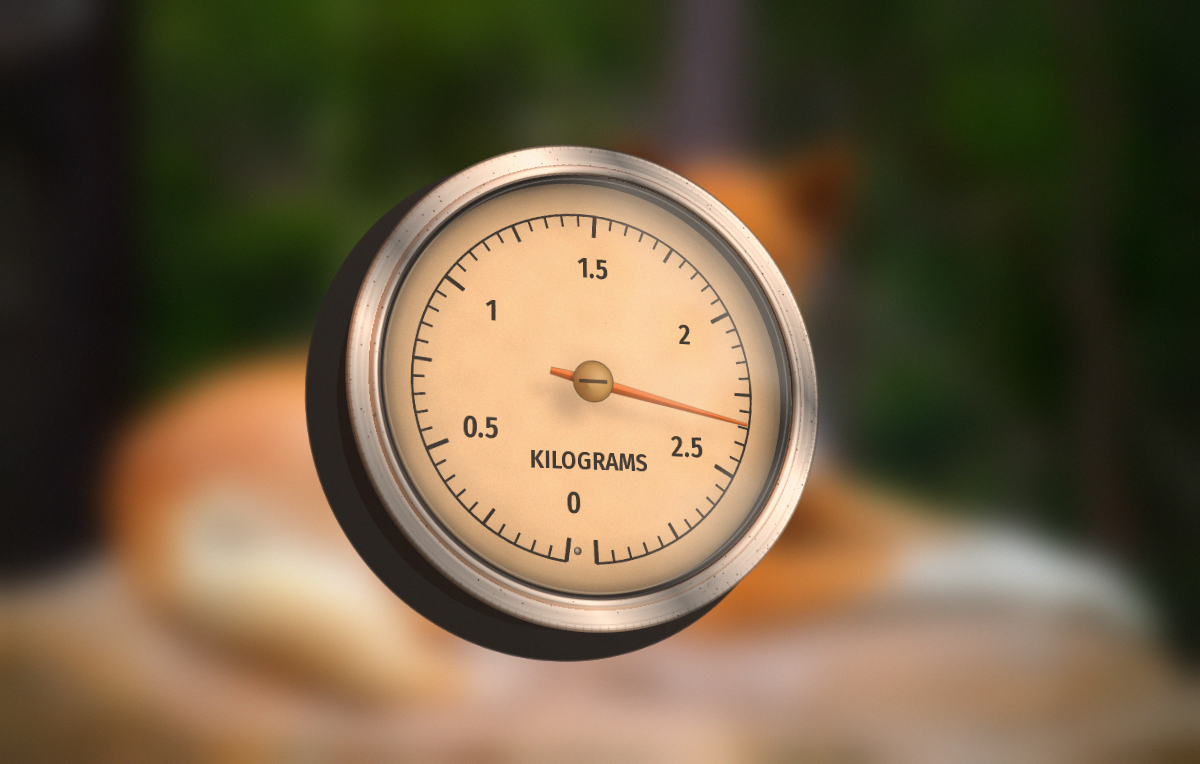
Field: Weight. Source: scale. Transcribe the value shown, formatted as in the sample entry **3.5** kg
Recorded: **2.35** kg
